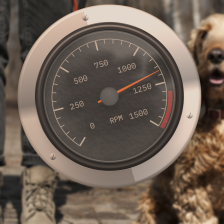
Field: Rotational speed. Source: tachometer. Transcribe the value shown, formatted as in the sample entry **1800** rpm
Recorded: **1175** rpm
